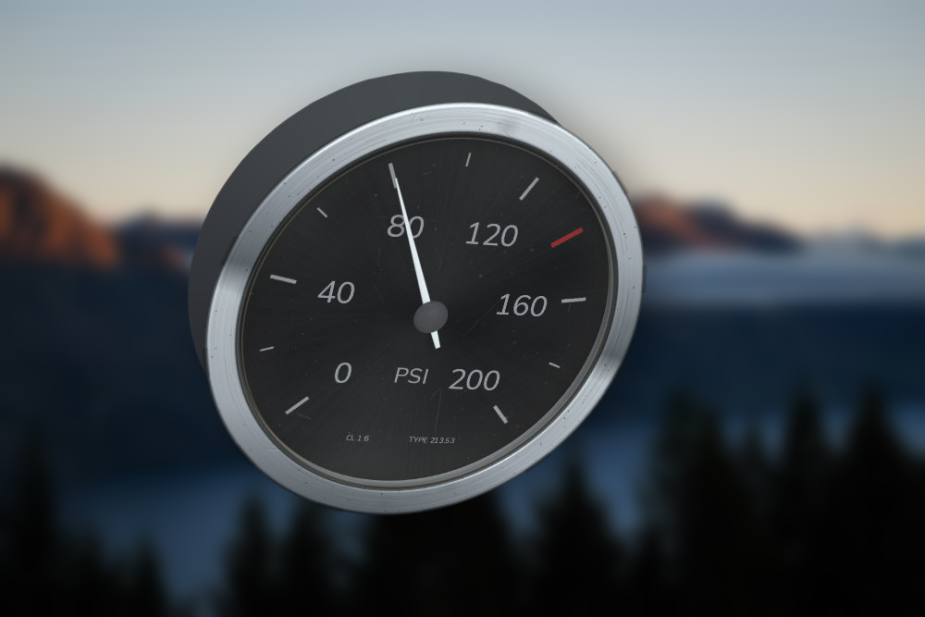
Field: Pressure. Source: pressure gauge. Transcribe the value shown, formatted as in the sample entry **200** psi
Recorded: **80** psi
